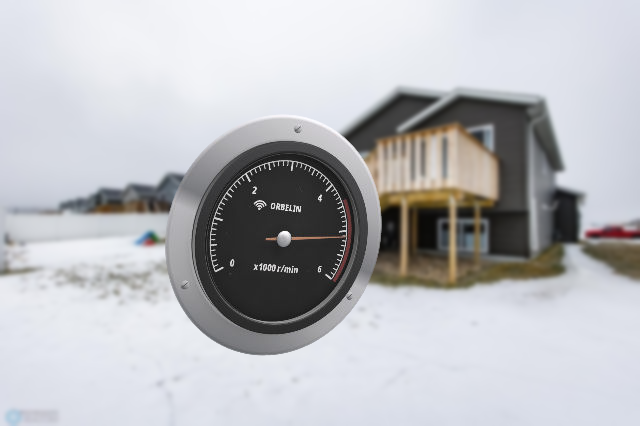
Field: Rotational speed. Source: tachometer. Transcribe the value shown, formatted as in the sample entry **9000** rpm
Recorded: **5100** rpm
